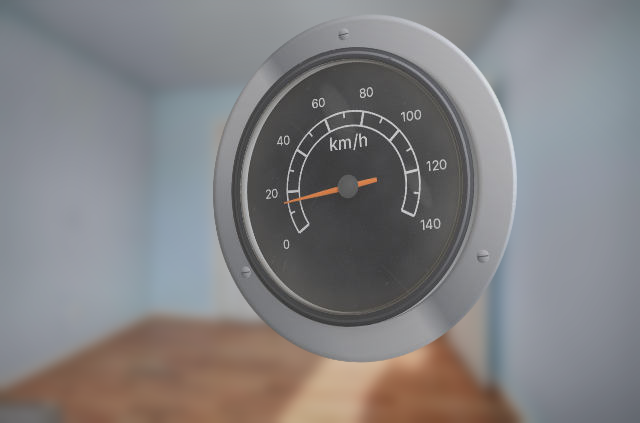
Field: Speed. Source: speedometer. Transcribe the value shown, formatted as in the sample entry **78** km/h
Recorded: **15** km/h
